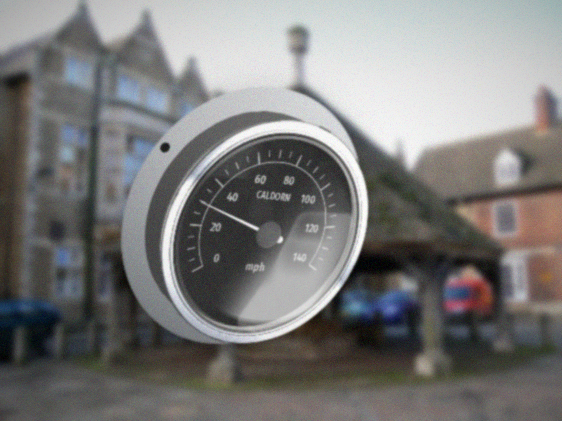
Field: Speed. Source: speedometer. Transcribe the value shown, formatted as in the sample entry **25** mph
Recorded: **30** mph
